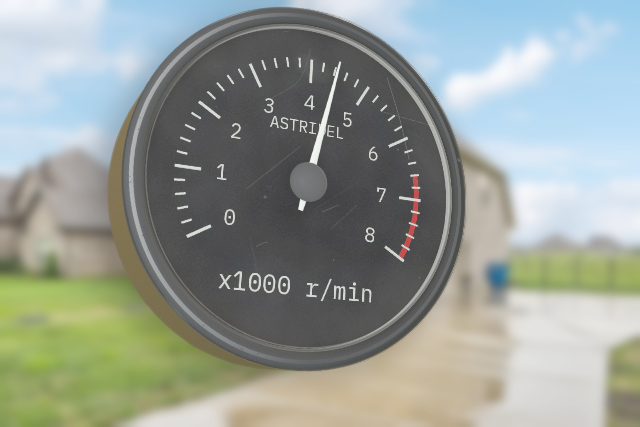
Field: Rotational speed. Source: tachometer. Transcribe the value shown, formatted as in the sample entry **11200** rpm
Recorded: **4400** rpm
